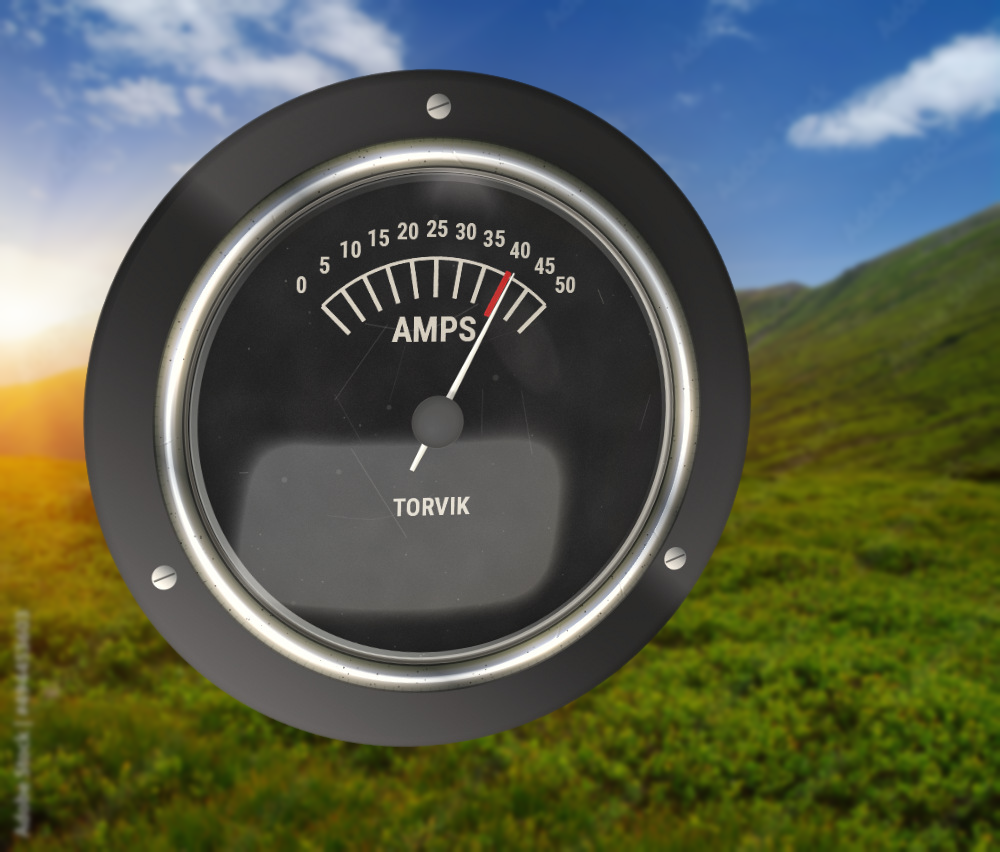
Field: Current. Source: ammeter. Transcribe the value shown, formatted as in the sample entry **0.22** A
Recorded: **40** A
